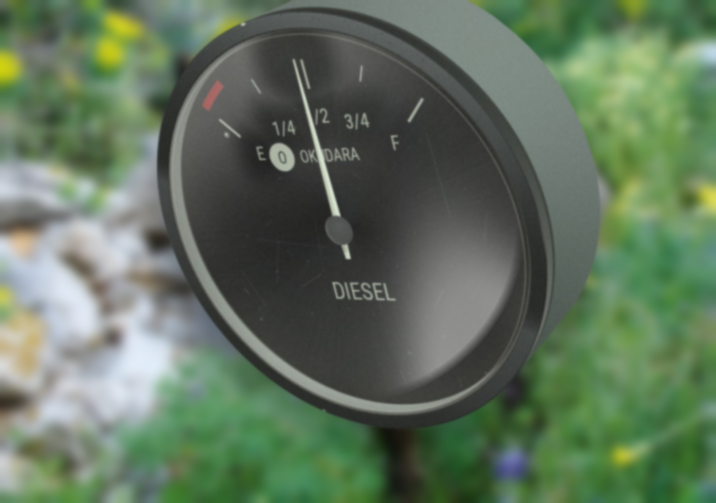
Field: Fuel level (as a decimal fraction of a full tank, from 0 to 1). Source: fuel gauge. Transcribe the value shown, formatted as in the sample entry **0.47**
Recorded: **0.5**
